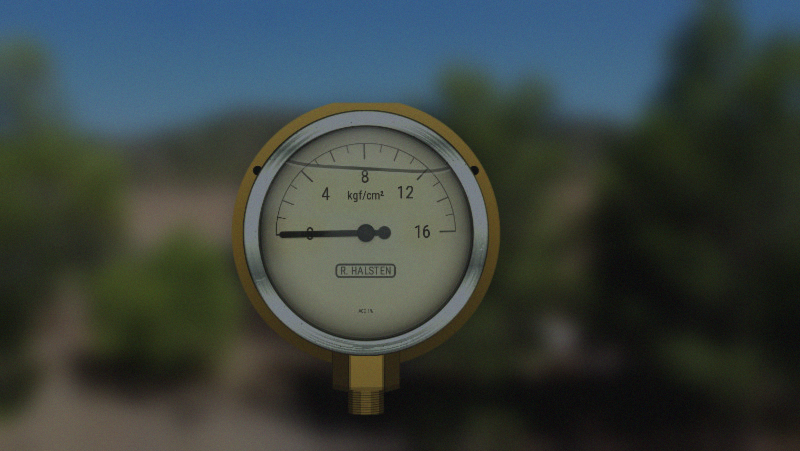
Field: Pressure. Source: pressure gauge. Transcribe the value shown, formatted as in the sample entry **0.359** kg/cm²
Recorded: **0** kg/cm²
